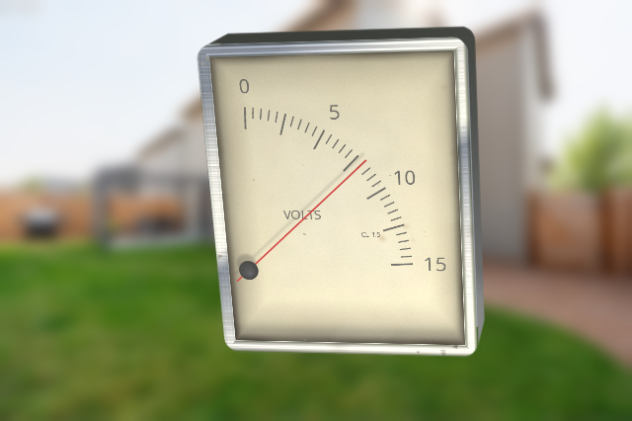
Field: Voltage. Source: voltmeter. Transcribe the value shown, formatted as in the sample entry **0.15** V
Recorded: **8** V
